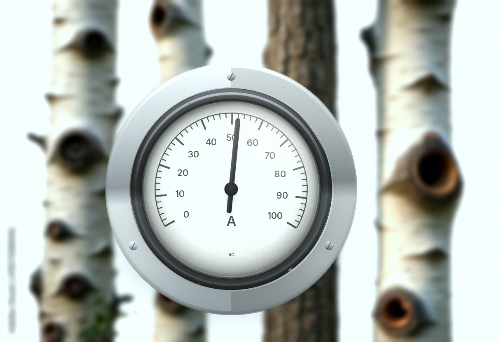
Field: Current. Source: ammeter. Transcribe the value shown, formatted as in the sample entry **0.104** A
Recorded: **52** A
